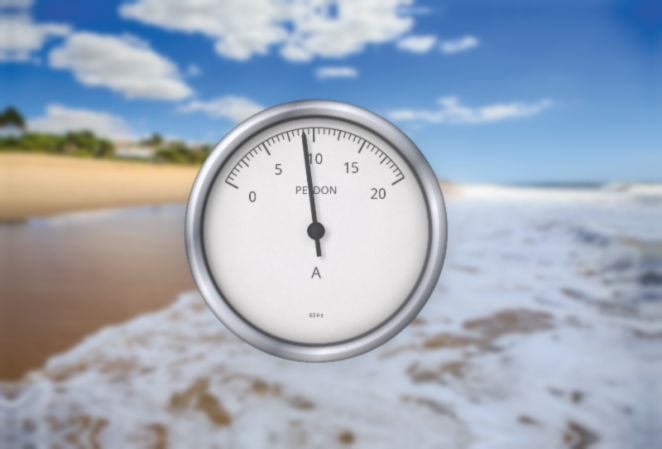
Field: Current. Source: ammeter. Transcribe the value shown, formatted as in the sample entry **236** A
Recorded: **9** A
